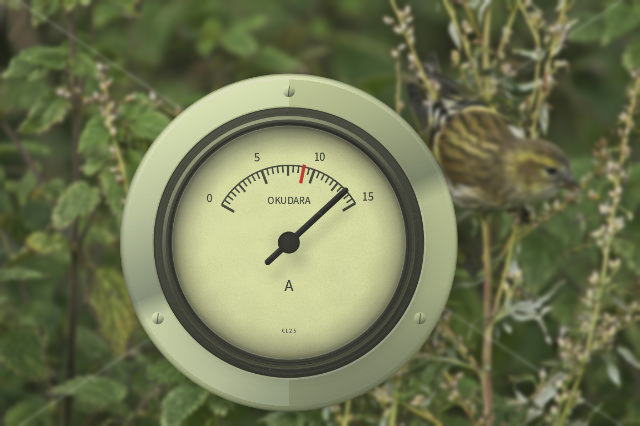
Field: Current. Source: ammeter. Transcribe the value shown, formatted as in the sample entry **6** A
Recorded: **13.5** A
